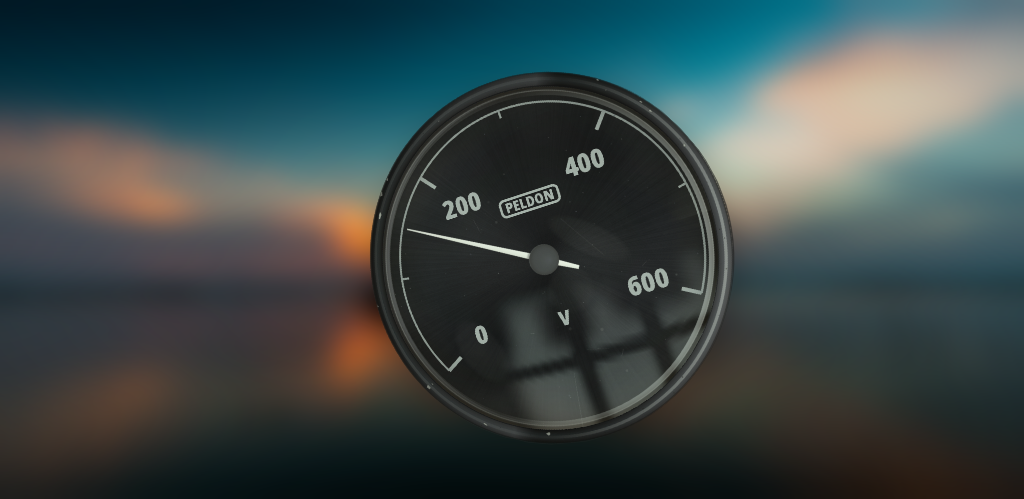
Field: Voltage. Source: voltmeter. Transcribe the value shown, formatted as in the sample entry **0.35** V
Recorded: **150** V
